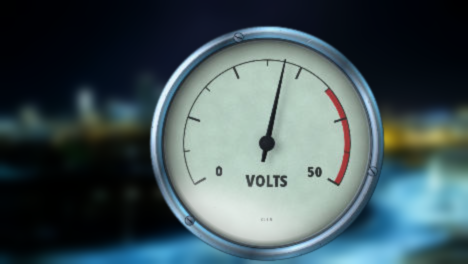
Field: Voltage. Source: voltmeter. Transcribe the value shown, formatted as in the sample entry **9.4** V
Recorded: **27.5** V
